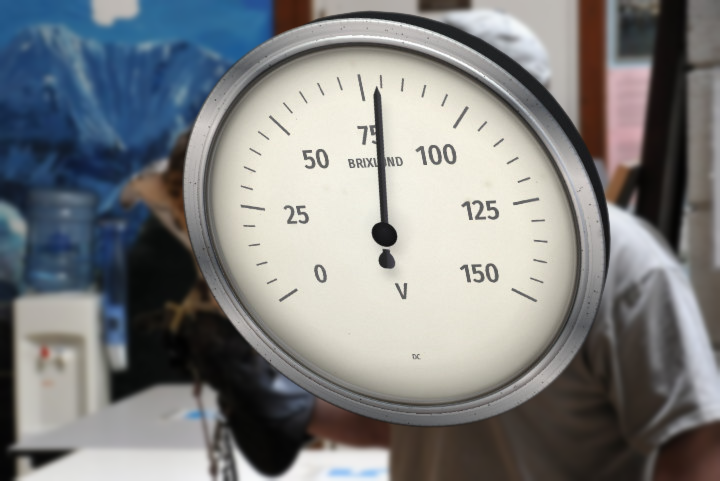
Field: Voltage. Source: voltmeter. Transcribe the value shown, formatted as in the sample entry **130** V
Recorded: **80** V
